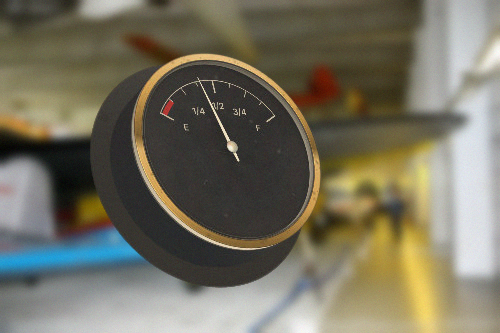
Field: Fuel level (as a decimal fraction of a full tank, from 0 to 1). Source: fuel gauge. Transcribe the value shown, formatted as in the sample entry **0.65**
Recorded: **0.375**
